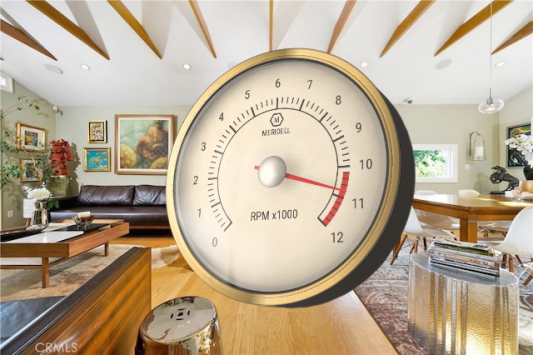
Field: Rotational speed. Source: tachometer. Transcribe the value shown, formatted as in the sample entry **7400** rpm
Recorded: **10800** rpm
